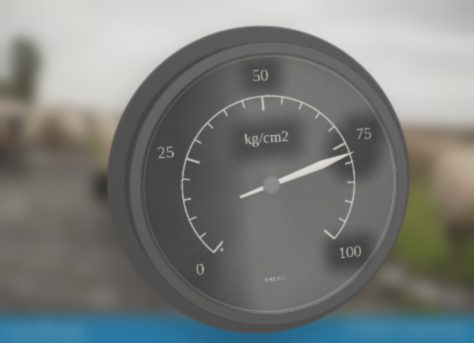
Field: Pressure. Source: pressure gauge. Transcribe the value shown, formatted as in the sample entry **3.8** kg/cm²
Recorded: **77.5** kg/cm²
